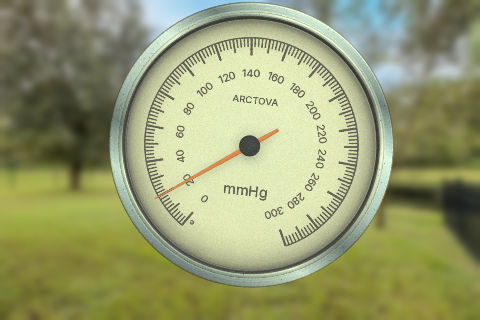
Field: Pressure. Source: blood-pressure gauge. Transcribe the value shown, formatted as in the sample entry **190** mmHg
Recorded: **20** mmHg
